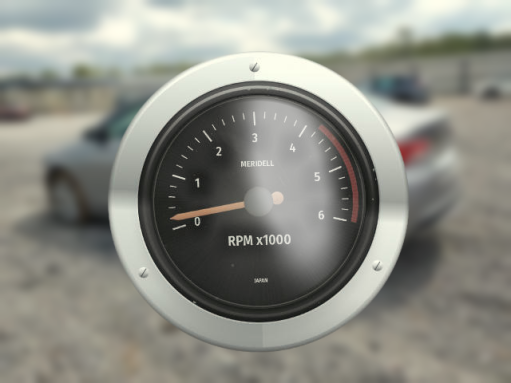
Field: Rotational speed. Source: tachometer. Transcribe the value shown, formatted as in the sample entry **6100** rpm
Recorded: **200** rpm
